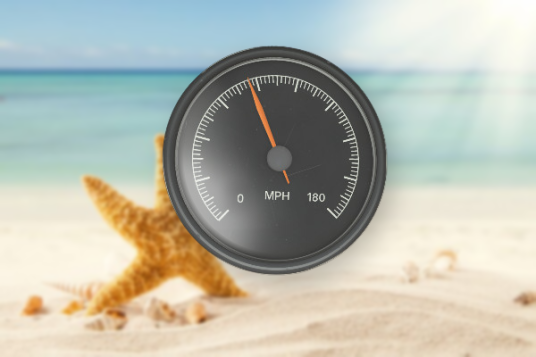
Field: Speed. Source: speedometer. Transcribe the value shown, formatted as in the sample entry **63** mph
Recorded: **76** mph
